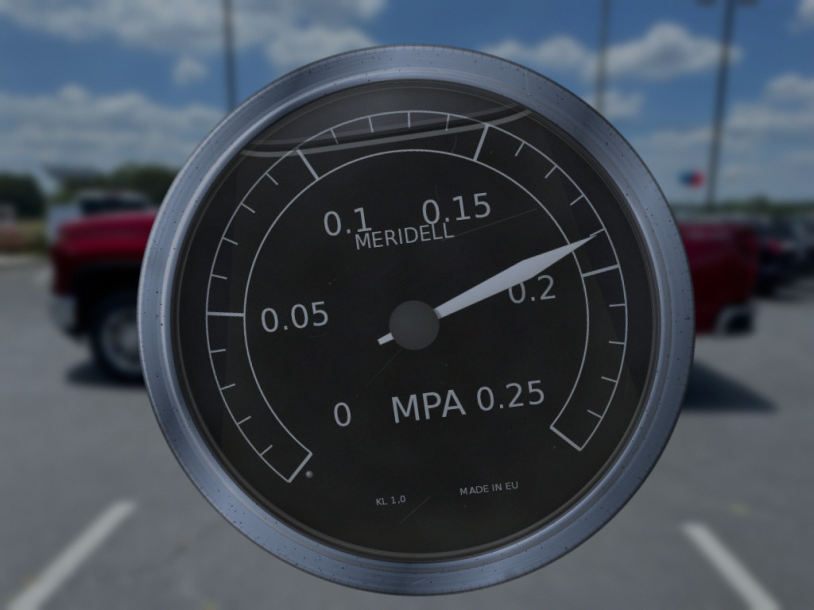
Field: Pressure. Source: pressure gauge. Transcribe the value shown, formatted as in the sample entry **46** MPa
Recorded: **0.19** MPa
